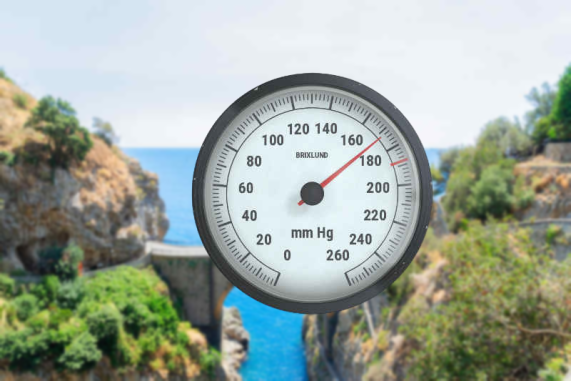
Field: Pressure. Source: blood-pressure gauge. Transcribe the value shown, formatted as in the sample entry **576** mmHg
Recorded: **172** mmHg
